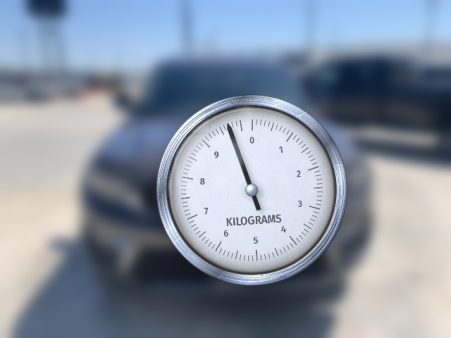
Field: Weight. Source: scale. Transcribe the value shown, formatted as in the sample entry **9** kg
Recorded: **9.7** kg
